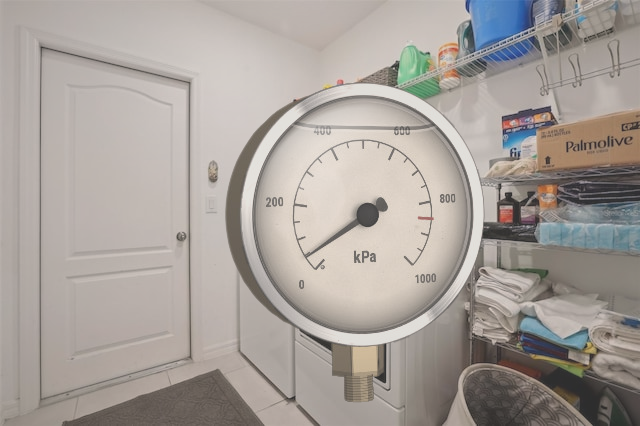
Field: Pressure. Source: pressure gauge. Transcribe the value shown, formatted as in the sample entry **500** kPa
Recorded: **50** kPa
